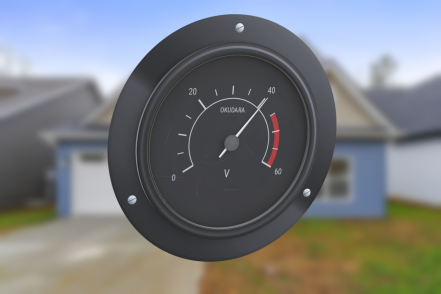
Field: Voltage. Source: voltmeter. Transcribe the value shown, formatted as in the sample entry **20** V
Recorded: **40** V
